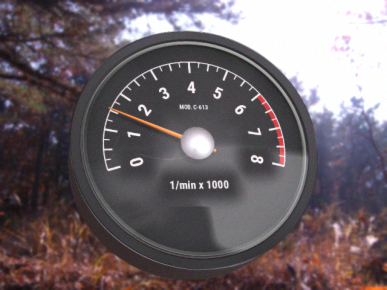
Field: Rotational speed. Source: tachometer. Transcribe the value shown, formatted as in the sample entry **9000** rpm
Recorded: **1500** rpm
